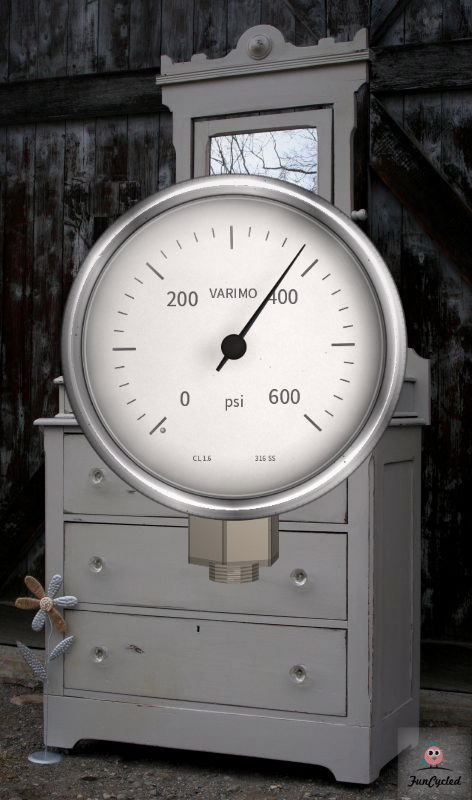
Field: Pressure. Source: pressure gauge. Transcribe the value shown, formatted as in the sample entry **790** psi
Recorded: **380** psi
